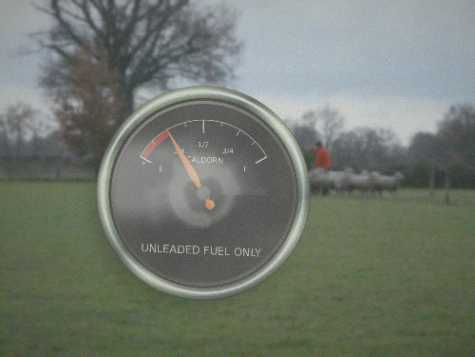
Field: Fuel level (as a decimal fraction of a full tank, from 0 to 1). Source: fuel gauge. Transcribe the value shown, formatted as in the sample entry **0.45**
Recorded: **0.25**
